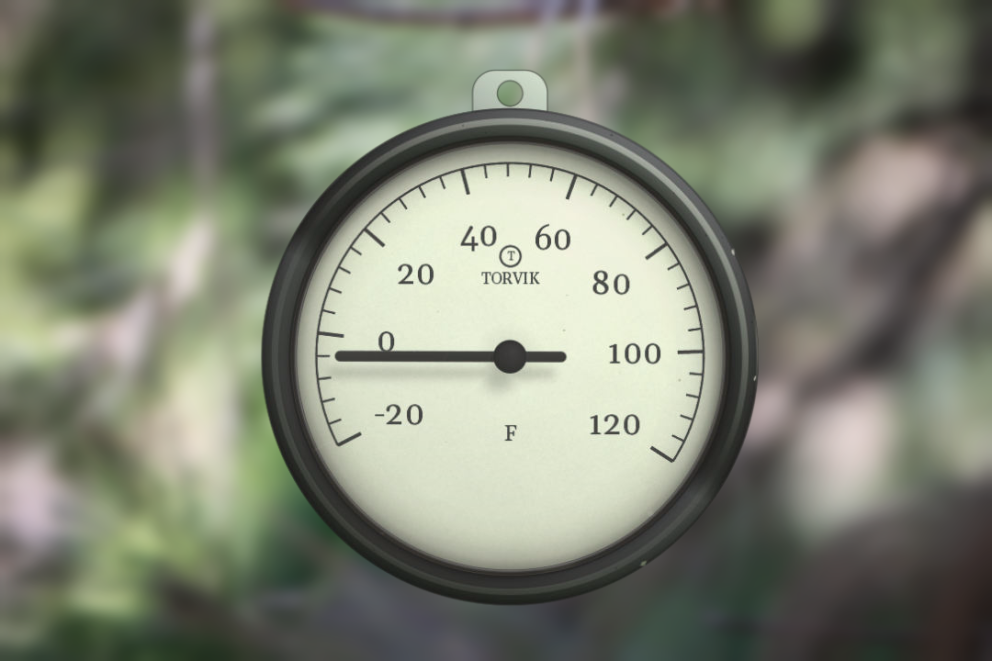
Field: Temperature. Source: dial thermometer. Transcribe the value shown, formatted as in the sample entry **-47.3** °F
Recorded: **-4** °F
